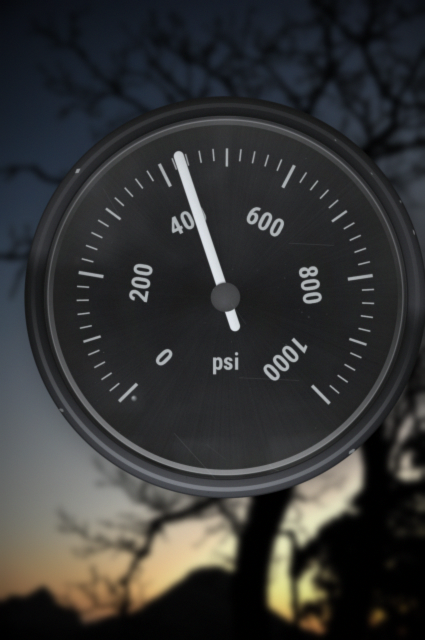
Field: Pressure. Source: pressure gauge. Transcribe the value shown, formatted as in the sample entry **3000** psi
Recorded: **430** psi
